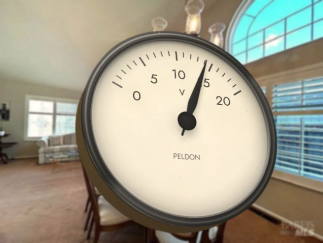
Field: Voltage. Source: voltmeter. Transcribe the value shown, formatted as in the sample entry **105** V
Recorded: **14** V
